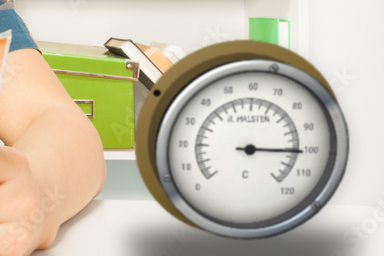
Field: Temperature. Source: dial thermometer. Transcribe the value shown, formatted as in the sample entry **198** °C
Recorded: **100** °C
